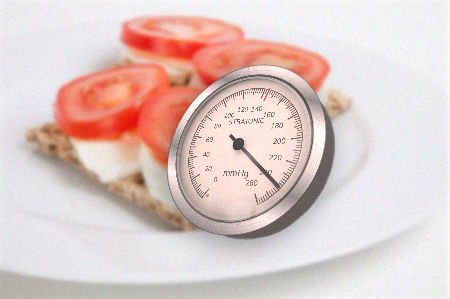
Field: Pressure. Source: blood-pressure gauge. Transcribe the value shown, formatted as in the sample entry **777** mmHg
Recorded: **240** mmHg
